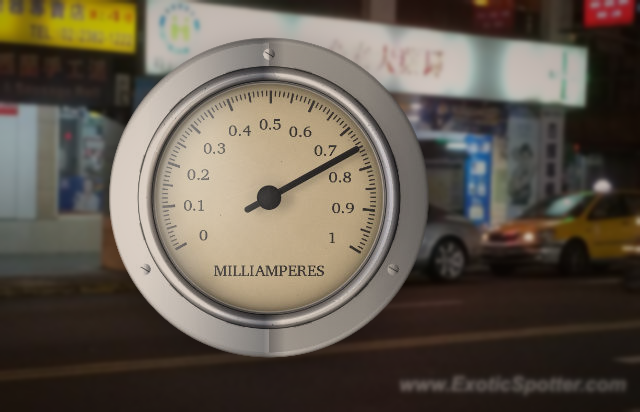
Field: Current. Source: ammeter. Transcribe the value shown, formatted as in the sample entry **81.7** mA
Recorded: **0.75** mA
